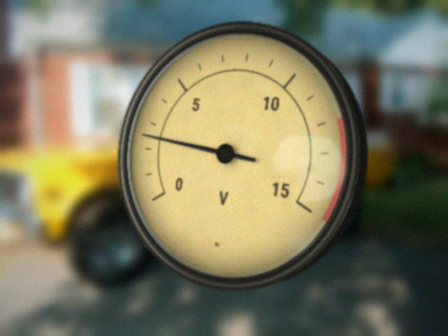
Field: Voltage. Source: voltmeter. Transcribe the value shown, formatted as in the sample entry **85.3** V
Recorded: **2.5** V
